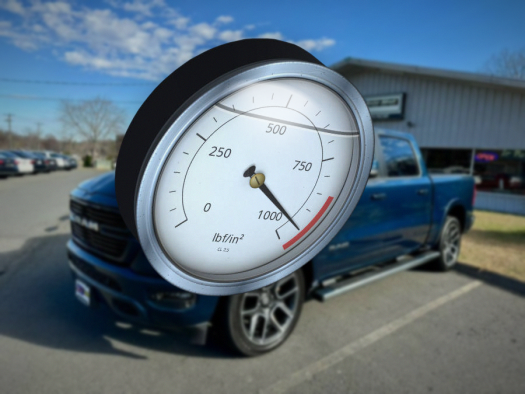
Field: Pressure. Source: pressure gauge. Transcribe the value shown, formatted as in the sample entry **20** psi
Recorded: **950** psi
